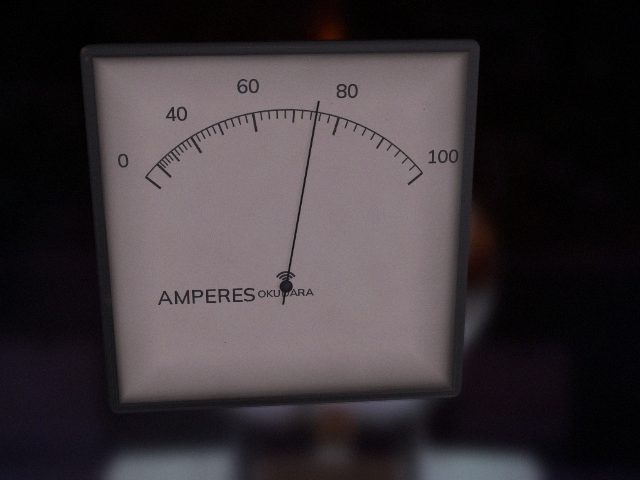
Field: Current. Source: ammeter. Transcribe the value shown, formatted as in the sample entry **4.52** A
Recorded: **75** A
